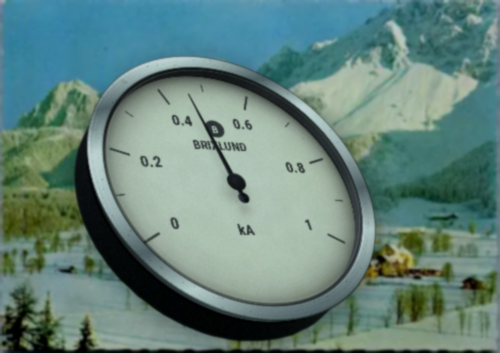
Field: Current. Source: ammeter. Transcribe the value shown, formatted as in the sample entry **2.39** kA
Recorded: **0.45** kA
